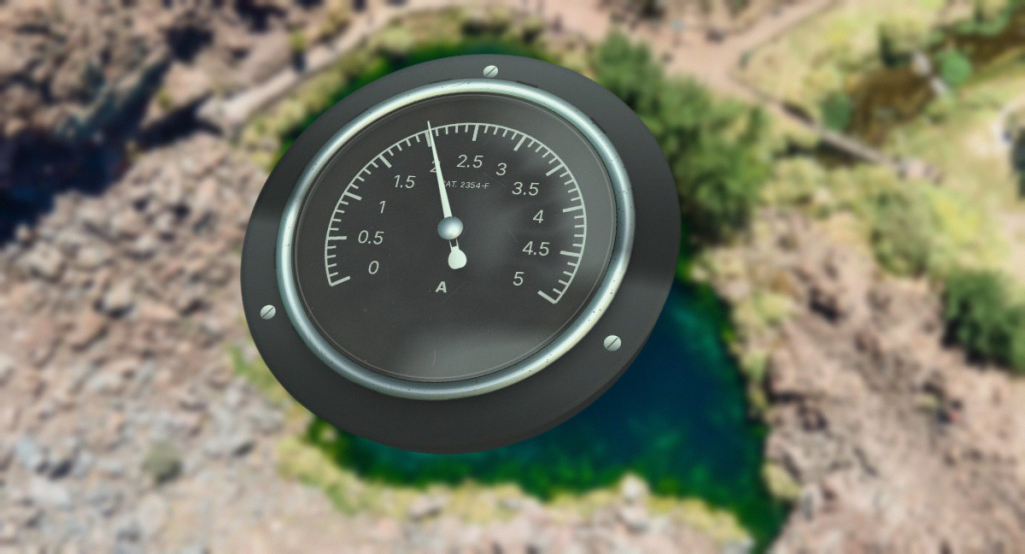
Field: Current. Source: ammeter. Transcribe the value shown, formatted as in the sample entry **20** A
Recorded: **2.05** A
